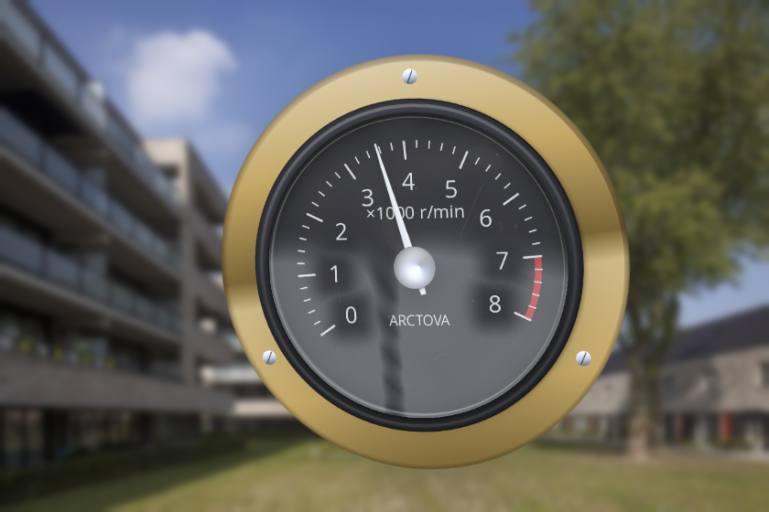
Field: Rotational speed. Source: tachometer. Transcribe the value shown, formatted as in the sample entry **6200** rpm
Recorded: **3600** rpm
